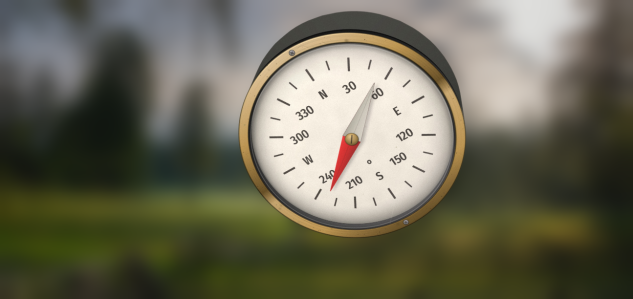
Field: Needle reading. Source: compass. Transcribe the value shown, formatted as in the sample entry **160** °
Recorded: **232.5** °
